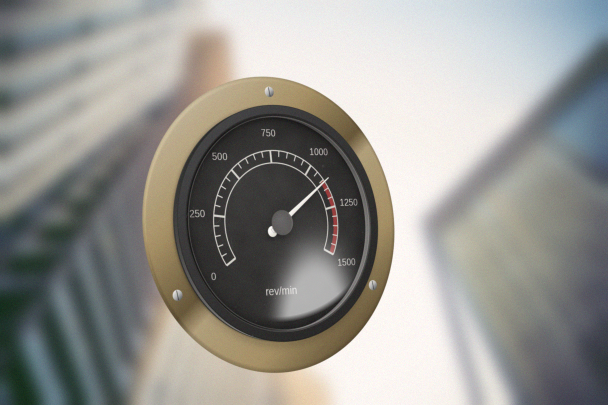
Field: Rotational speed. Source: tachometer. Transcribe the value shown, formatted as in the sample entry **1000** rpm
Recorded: **1100** rpm
